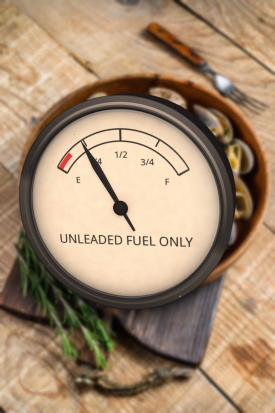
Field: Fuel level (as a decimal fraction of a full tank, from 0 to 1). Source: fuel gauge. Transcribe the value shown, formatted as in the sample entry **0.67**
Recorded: **0.25**
